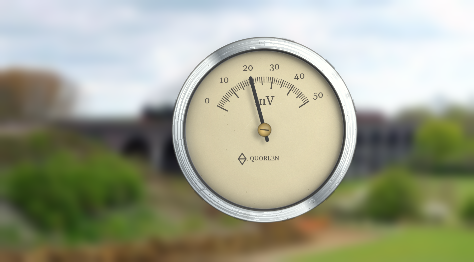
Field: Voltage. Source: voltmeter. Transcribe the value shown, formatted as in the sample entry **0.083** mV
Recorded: **20** mV
